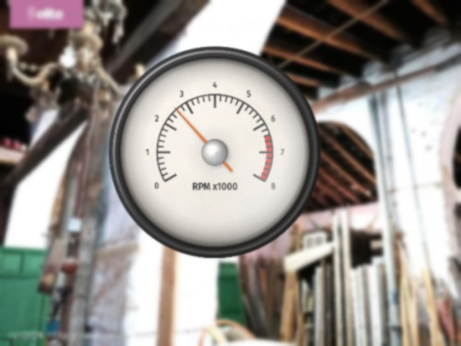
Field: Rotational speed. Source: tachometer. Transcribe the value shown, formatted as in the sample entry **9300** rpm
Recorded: **2600** rpm
